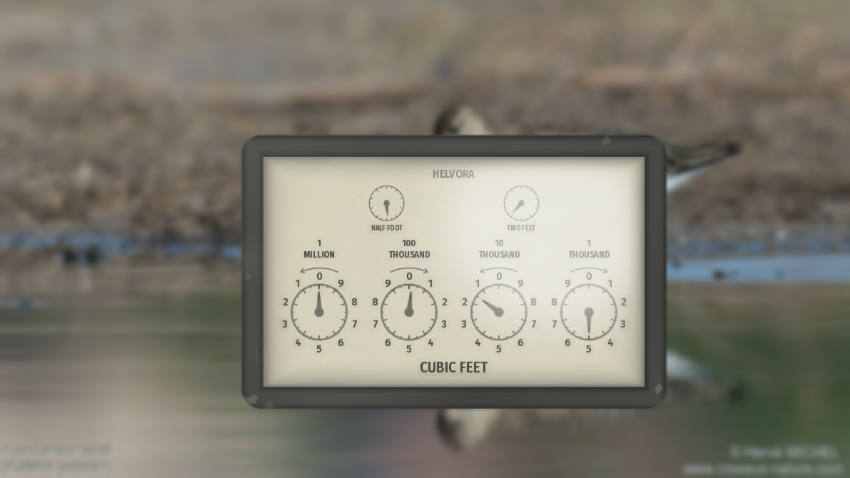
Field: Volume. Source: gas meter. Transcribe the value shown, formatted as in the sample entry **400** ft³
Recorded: **1500** ft³
